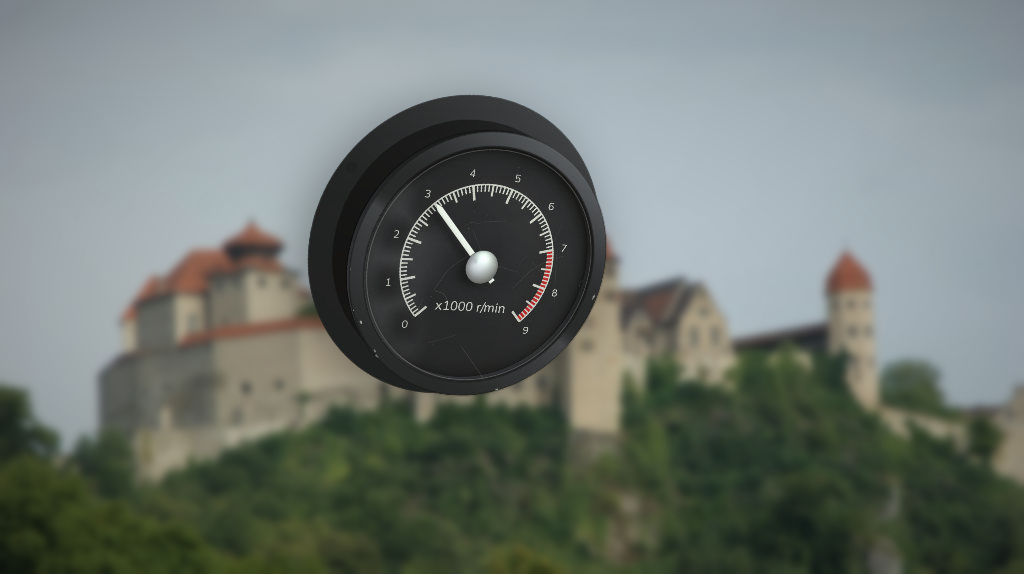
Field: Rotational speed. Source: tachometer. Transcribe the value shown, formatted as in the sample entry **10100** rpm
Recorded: **3000** rpm
